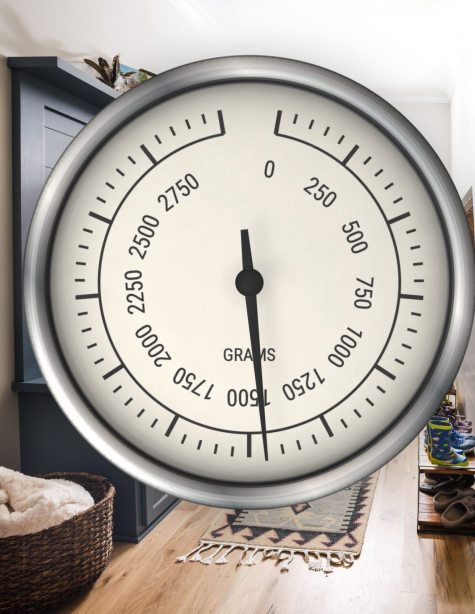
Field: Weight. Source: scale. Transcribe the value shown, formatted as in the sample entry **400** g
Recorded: **1450** g
